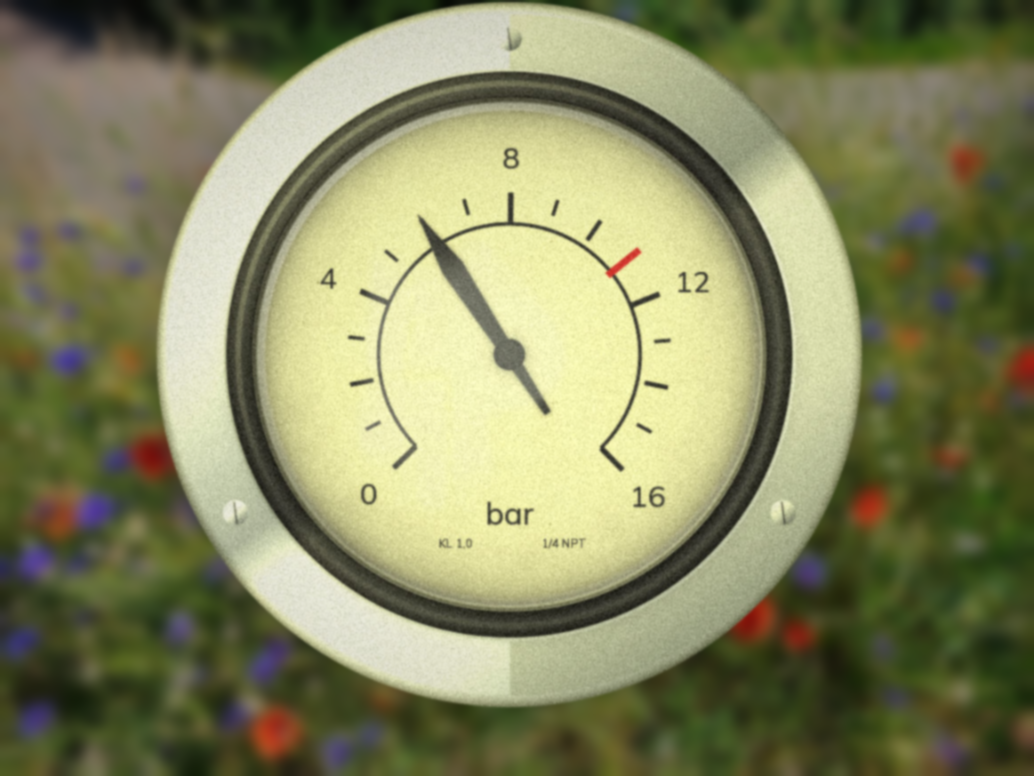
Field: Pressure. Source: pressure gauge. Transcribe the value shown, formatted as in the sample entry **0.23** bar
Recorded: **6** bar
